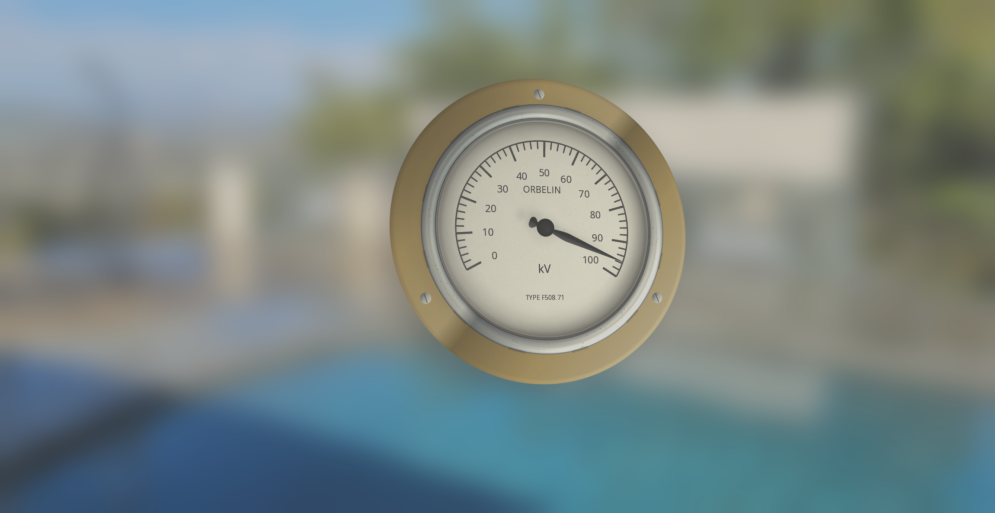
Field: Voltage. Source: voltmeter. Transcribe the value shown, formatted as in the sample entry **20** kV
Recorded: **96** kV
